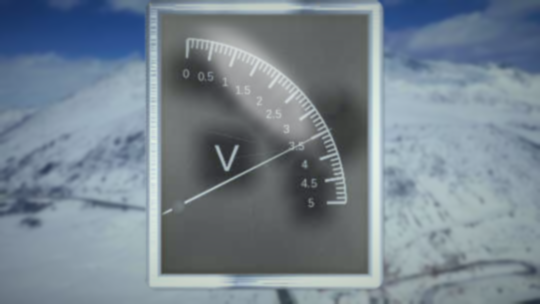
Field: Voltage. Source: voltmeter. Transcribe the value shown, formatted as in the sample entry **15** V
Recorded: **3.5** V
